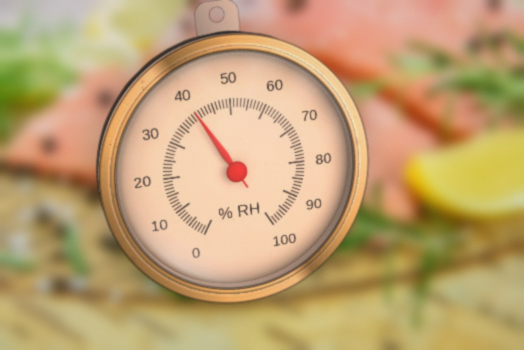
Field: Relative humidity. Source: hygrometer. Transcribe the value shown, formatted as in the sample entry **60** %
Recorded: **40** %
